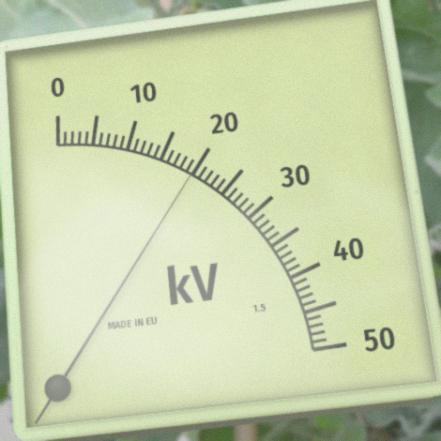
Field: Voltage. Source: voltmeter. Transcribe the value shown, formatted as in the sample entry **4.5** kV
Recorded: **20** kV
